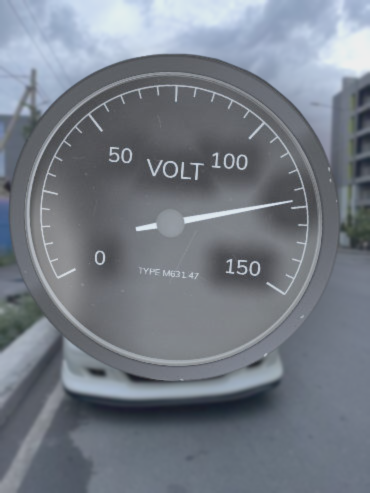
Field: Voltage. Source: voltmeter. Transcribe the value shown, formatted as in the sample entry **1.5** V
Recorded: **122.5** V
